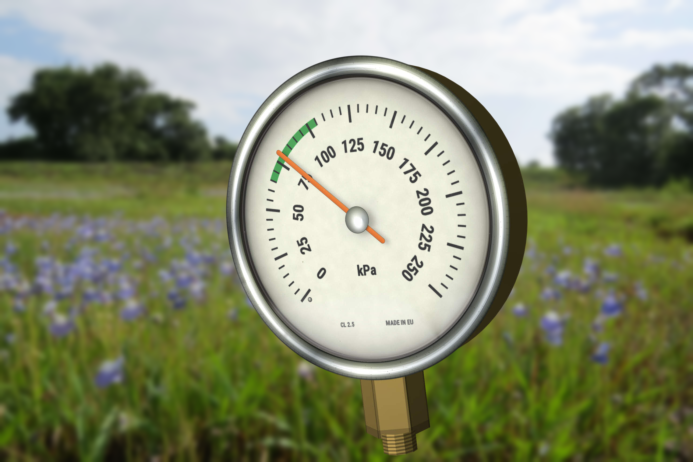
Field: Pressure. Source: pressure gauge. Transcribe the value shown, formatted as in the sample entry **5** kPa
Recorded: **80** kPa
